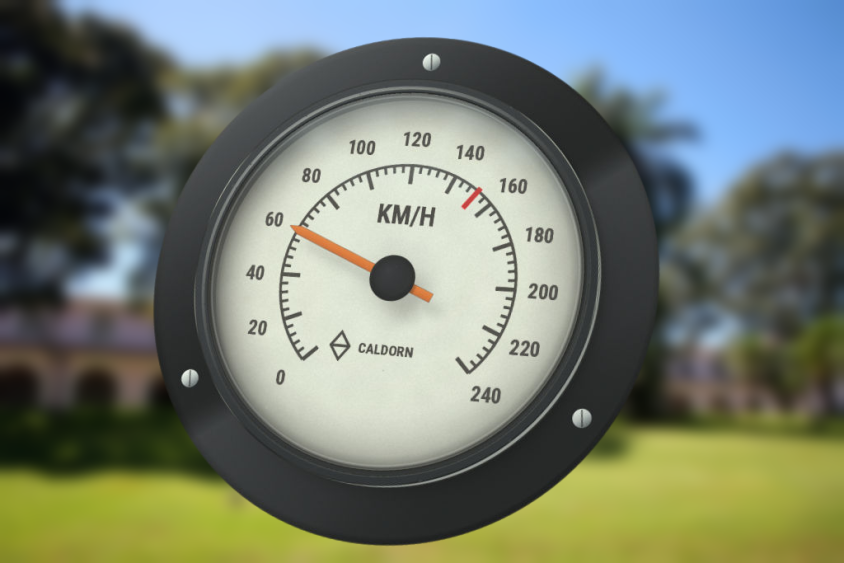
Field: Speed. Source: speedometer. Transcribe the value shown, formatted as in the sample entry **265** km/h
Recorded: **60** km/h
